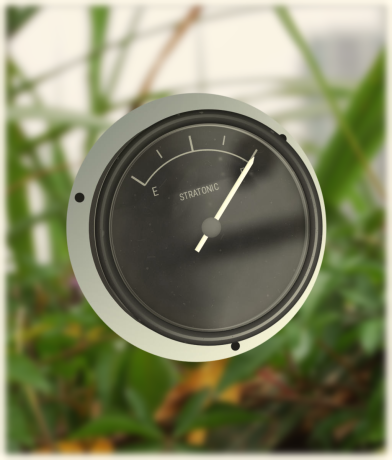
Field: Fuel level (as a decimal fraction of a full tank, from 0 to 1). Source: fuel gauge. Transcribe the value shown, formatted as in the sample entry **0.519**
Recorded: **1**
